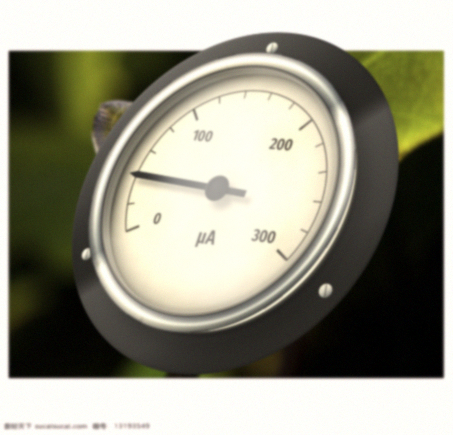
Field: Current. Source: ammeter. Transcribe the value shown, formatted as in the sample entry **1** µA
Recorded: **40** µA
